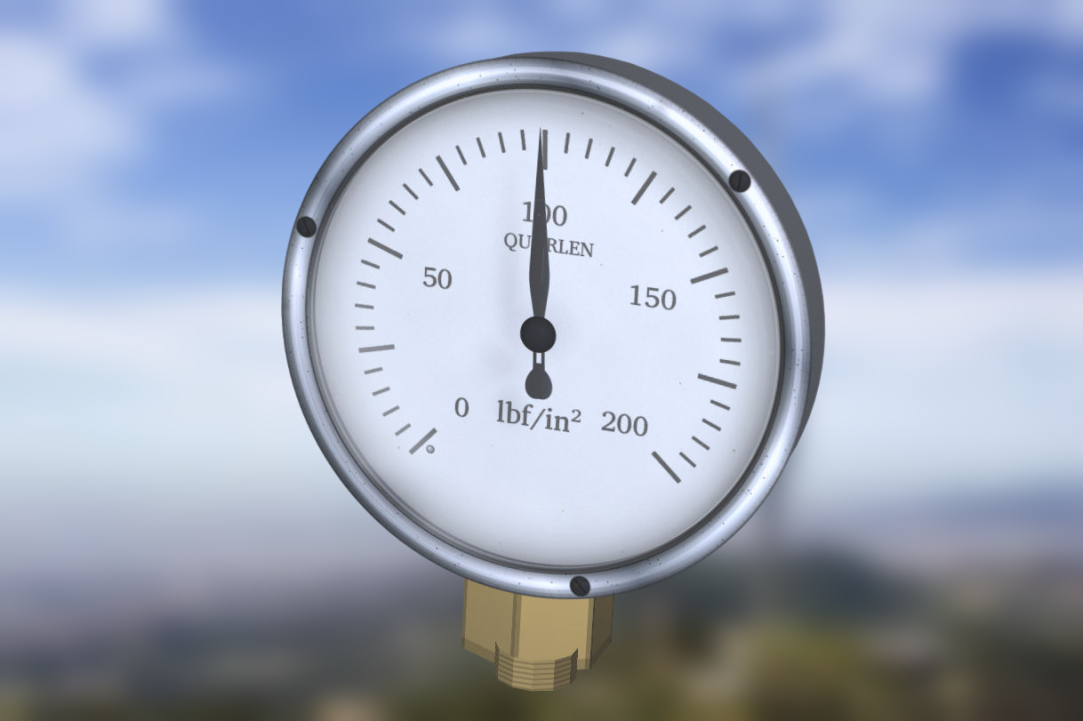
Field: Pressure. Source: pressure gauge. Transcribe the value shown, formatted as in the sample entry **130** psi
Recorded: **100** psi
